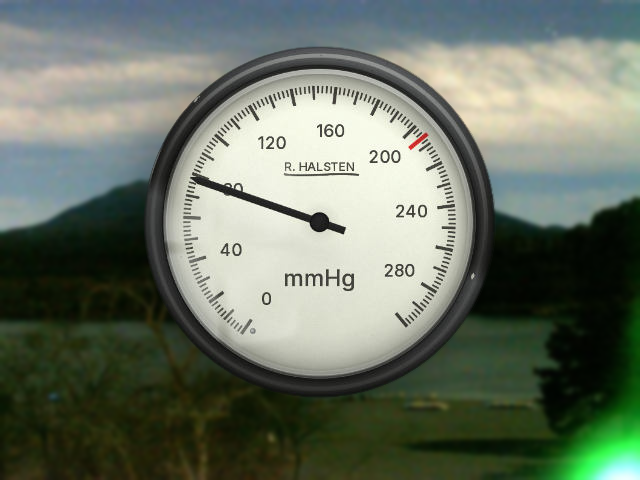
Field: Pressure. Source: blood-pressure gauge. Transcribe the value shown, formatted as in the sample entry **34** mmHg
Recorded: **78** mmHg
